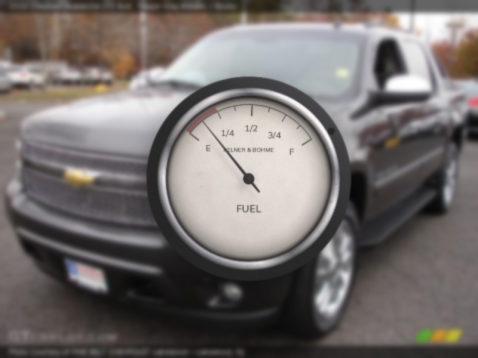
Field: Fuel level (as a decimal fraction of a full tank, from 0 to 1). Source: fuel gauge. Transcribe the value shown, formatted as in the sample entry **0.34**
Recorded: **0.125**
